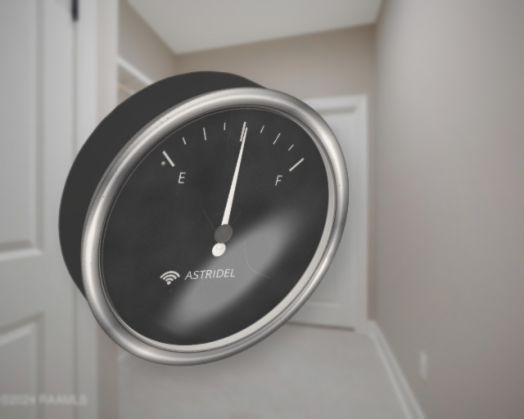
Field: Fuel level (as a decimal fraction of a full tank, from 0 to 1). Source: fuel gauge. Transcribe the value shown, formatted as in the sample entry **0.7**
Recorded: **0.5**
